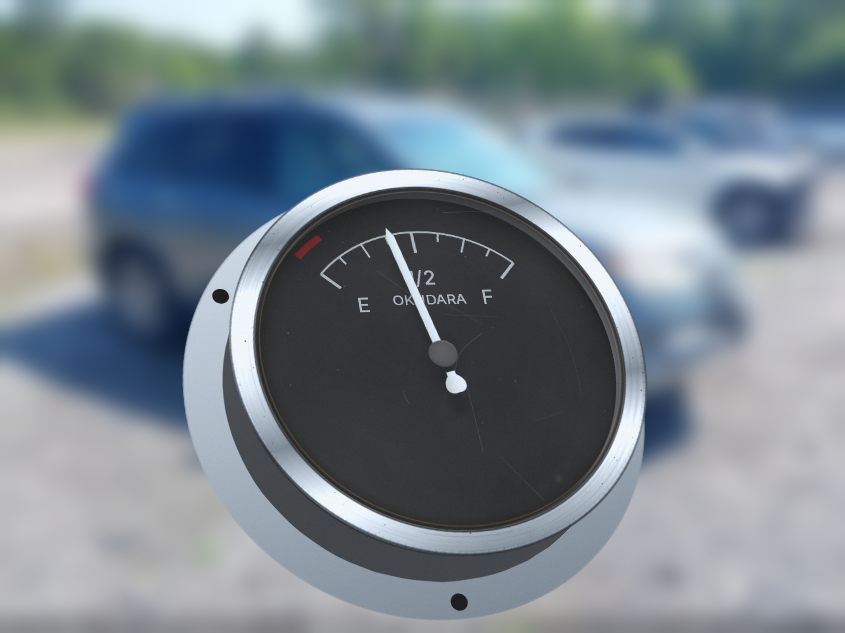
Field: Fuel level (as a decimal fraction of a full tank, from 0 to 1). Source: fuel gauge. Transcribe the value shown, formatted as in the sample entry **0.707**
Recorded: **0.375**
